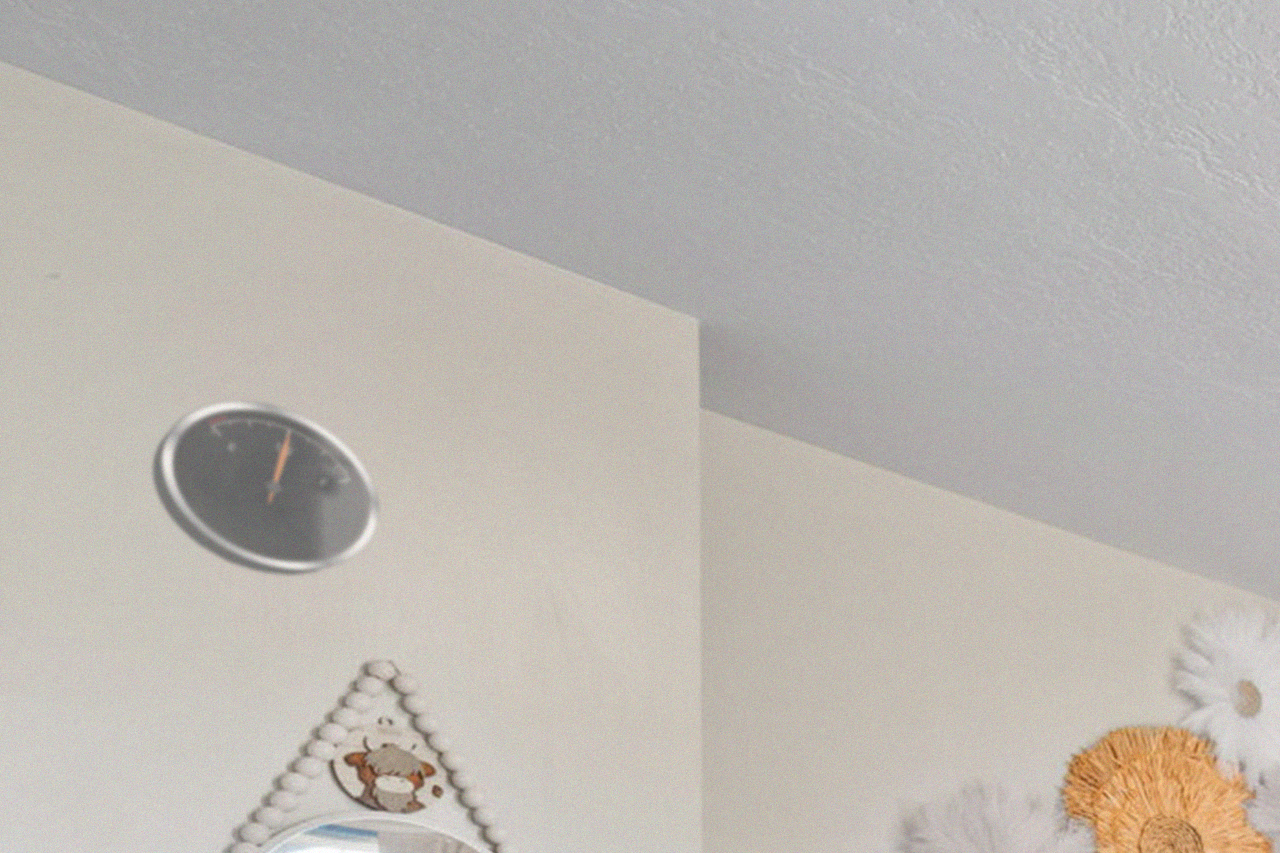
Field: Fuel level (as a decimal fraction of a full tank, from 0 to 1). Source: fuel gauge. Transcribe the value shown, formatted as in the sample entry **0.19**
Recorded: **0.5**
